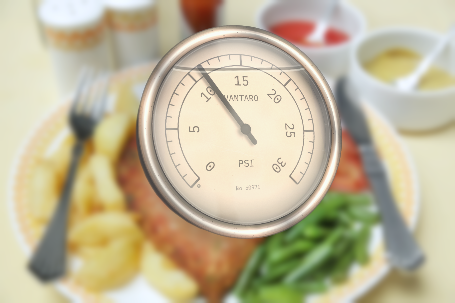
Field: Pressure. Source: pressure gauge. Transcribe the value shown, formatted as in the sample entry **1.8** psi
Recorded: **11** psi
